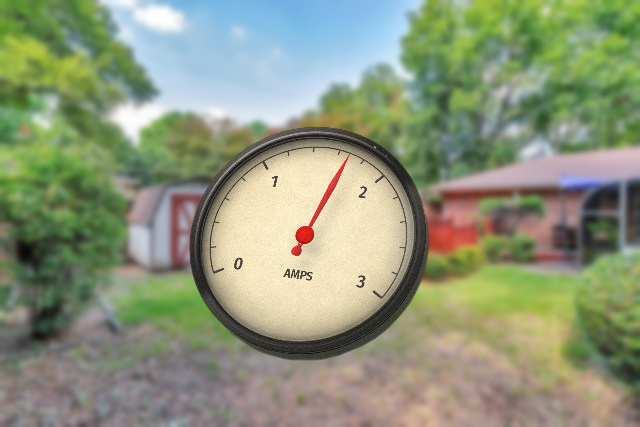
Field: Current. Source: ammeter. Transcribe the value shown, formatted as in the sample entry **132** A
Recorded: **1.7** A
